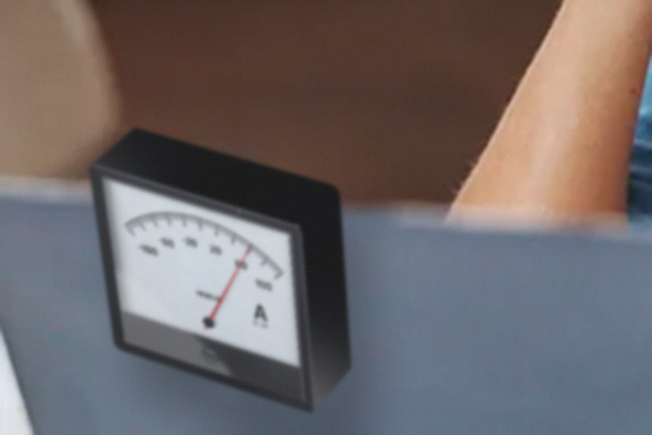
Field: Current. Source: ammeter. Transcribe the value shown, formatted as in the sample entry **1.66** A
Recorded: **60** A
